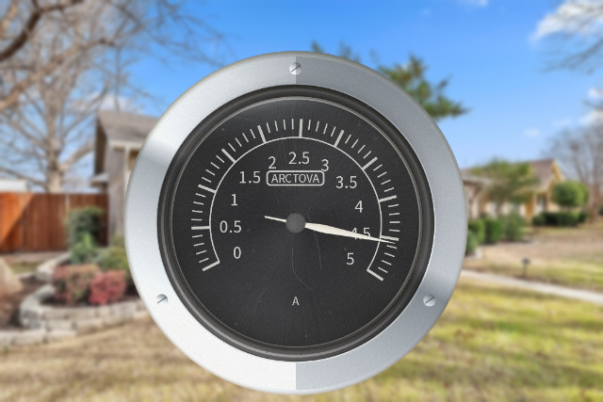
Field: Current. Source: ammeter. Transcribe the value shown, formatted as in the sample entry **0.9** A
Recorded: **4.55** A
